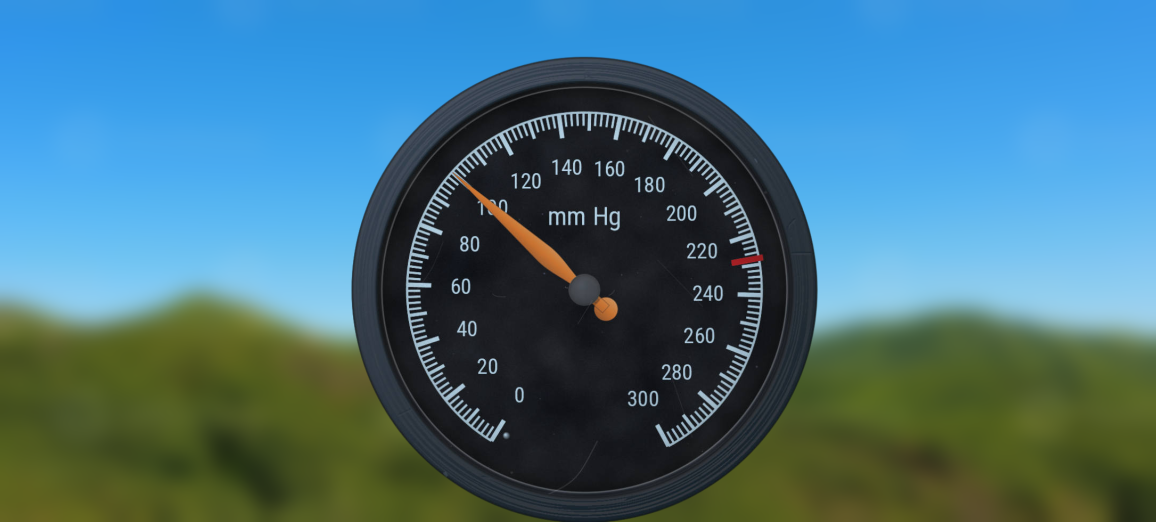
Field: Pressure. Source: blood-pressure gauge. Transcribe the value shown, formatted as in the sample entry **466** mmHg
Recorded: **100** mmHg
